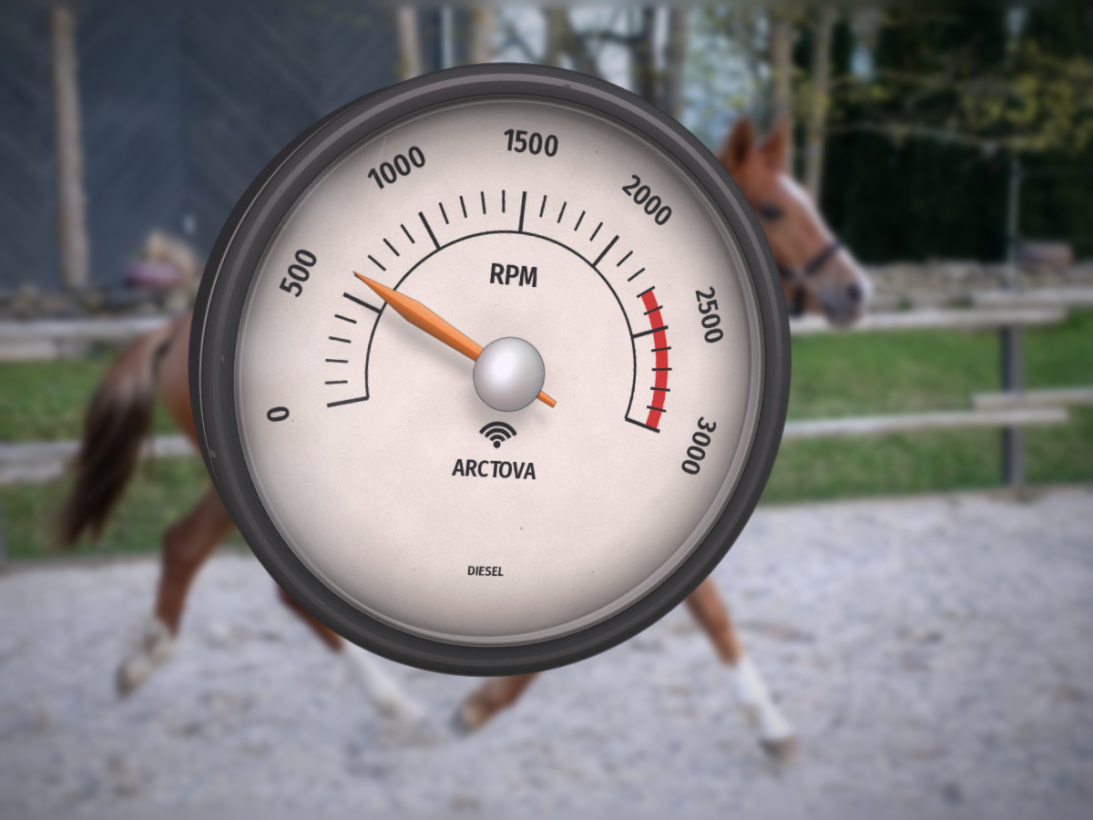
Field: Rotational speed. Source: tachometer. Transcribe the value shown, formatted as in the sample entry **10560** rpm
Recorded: **600** rpm
